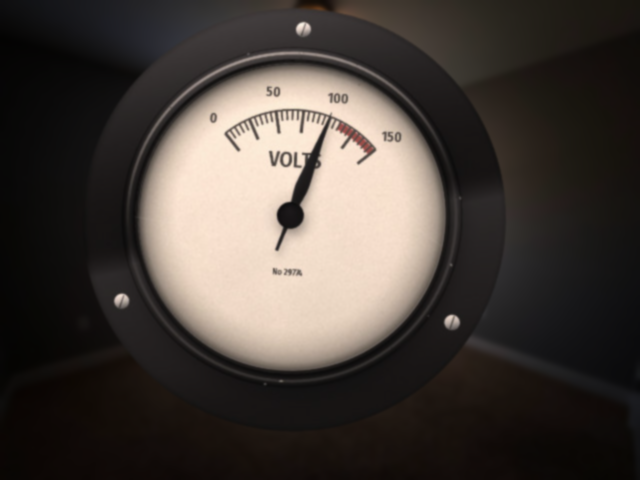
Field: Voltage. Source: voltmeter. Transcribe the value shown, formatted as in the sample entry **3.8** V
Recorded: **100** V
